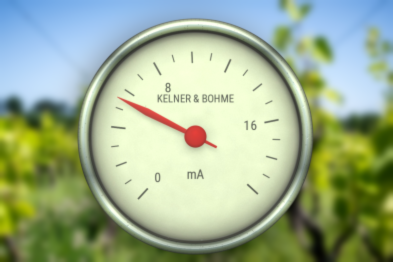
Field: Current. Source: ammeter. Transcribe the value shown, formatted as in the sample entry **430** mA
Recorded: **5.5** mA
